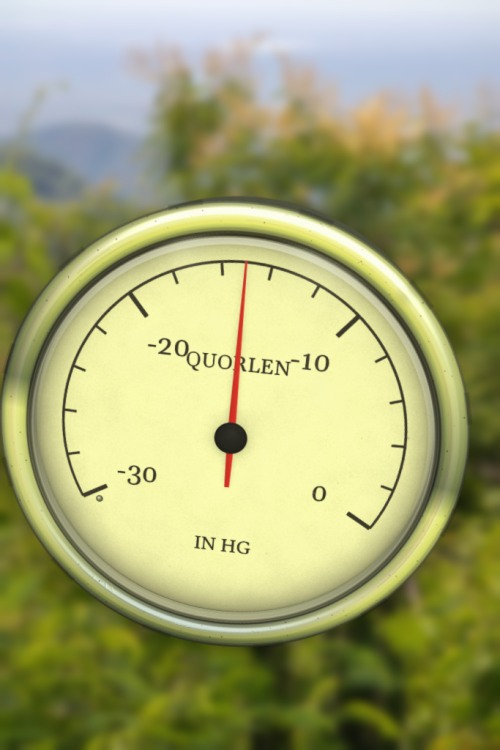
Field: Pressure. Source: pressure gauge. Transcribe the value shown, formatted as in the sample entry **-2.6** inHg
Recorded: **-15** inHg
